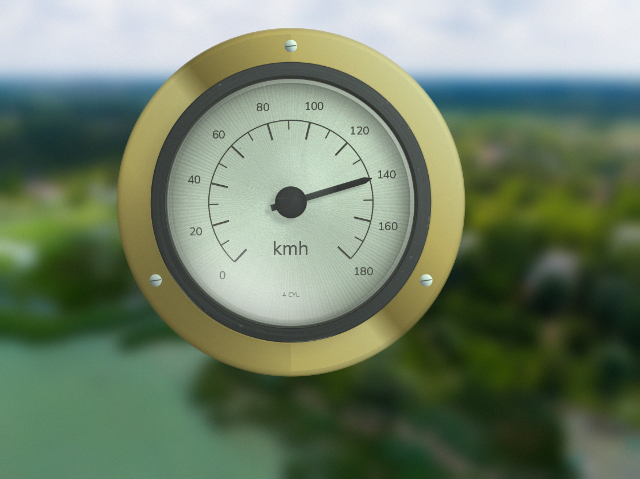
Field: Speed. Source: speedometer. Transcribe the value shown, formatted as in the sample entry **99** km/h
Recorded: **140** km/h
